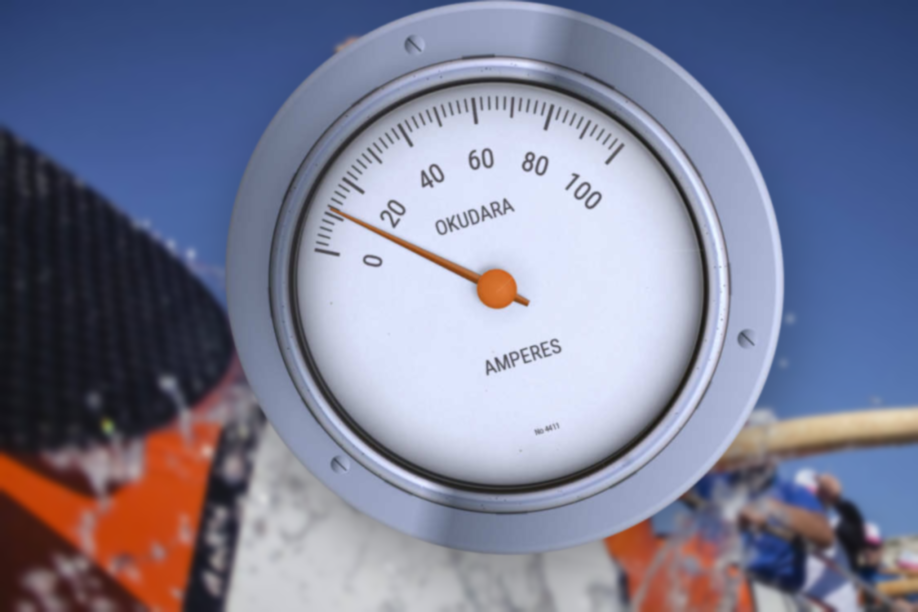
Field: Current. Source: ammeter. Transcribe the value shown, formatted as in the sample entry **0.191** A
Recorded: **12** A
